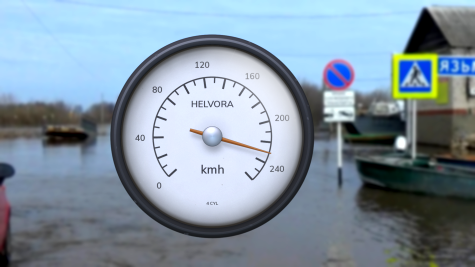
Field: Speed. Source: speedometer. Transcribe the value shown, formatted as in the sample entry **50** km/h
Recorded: **230** km/h
